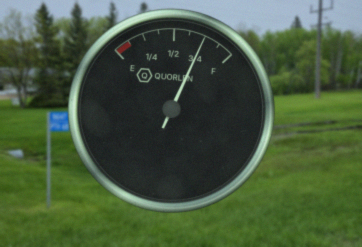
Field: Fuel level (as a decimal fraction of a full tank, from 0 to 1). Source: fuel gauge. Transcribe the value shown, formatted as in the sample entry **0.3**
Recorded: **0.75**
